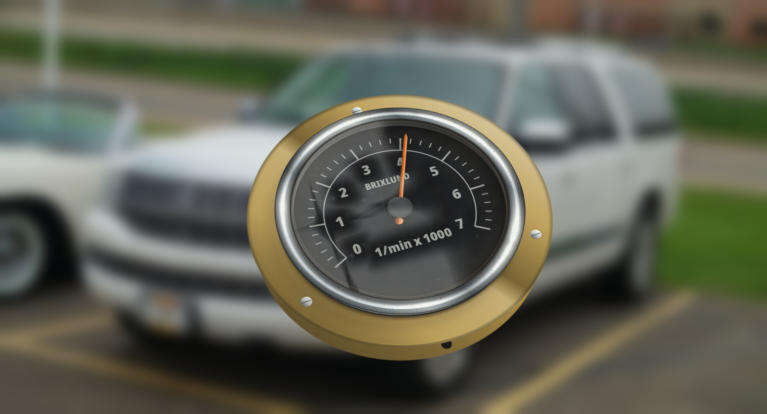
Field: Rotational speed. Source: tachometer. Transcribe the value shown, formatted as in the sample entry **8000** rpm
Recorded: **4100** rpm
